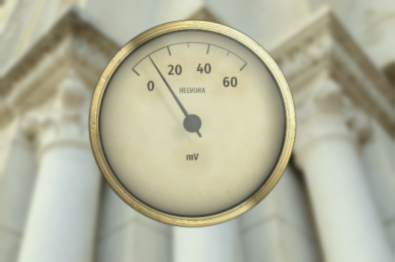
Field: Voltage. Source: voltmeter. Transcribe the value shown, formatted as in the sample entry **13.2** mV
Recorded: **10** mV
